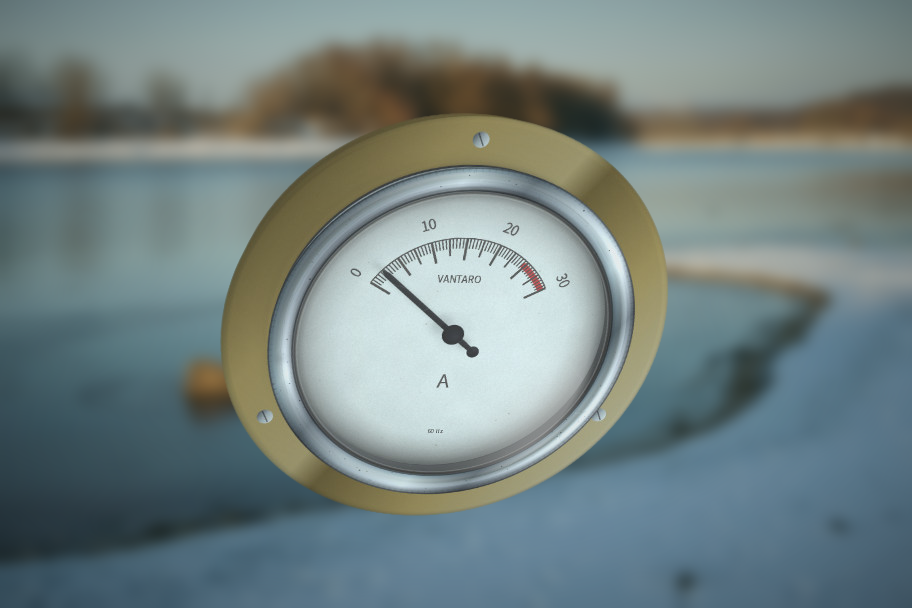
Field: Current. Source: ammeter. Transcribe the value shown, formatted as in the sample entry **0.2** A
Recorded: **2.5** A
